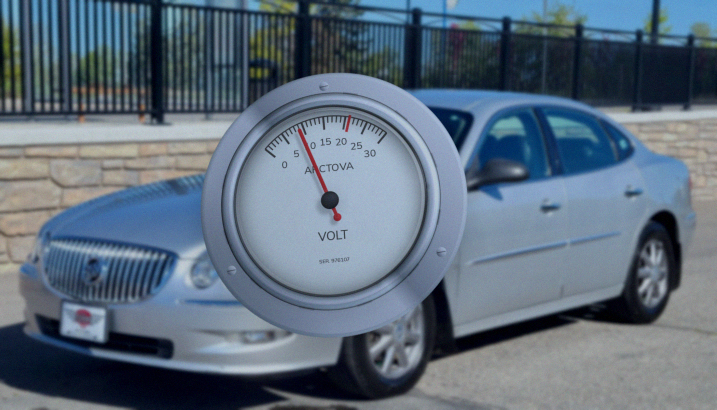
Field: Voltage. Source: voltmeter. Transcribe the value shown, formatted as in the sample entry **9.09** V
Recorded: **9** V
